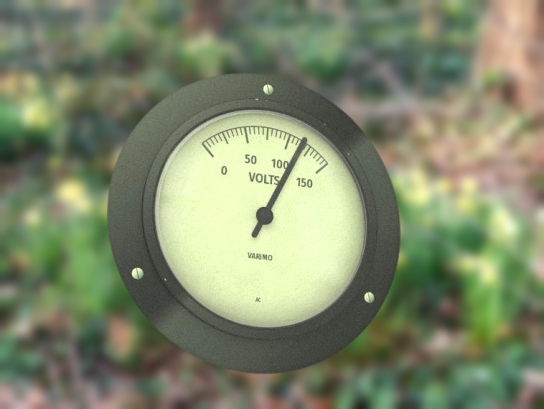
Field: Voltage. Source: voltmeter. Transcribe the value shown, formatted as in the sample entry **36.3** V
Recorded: **115** V
